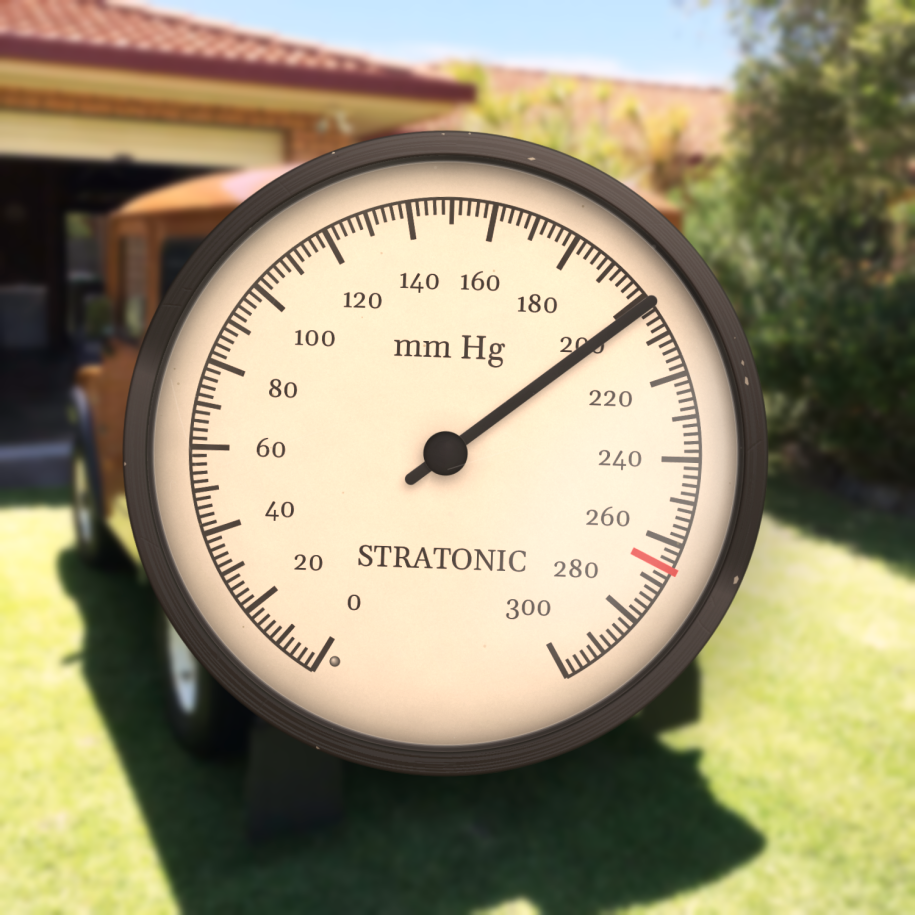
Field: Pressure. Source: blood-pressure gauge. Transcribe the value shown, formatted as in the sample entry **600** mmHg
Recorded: **202** mmHg
